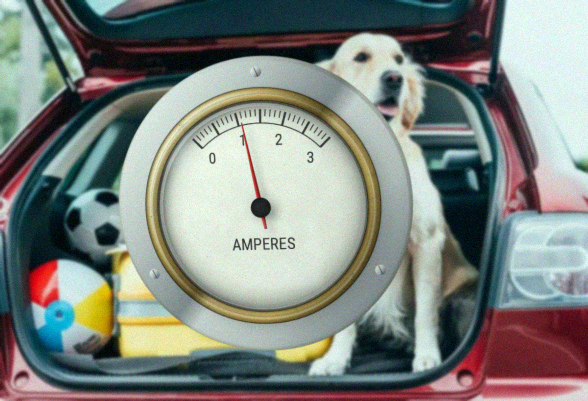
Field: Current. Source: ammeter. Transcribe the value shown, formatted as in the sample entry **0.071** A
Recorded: **1.1** A
